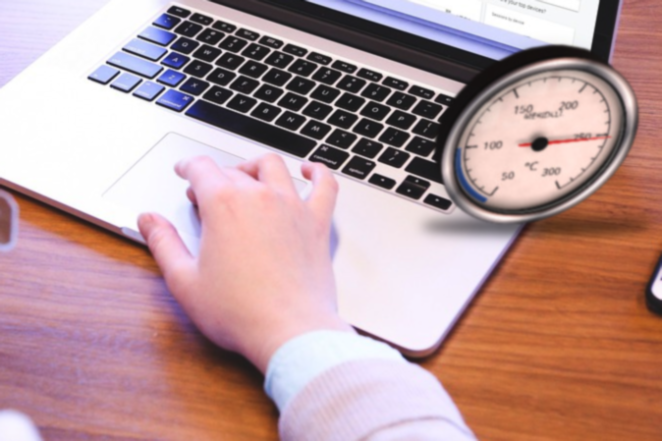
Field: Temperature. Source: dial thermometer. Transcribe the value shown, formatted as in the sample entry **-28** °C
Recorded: **250** °C
